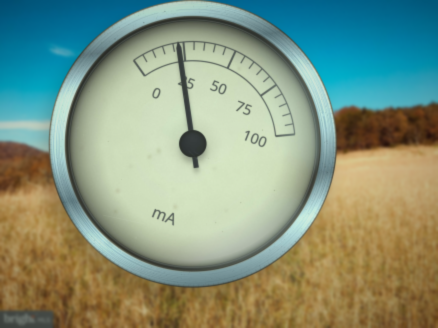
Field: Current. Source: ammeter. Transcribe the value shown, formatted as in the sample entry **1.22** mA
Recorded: **22.5** mA
